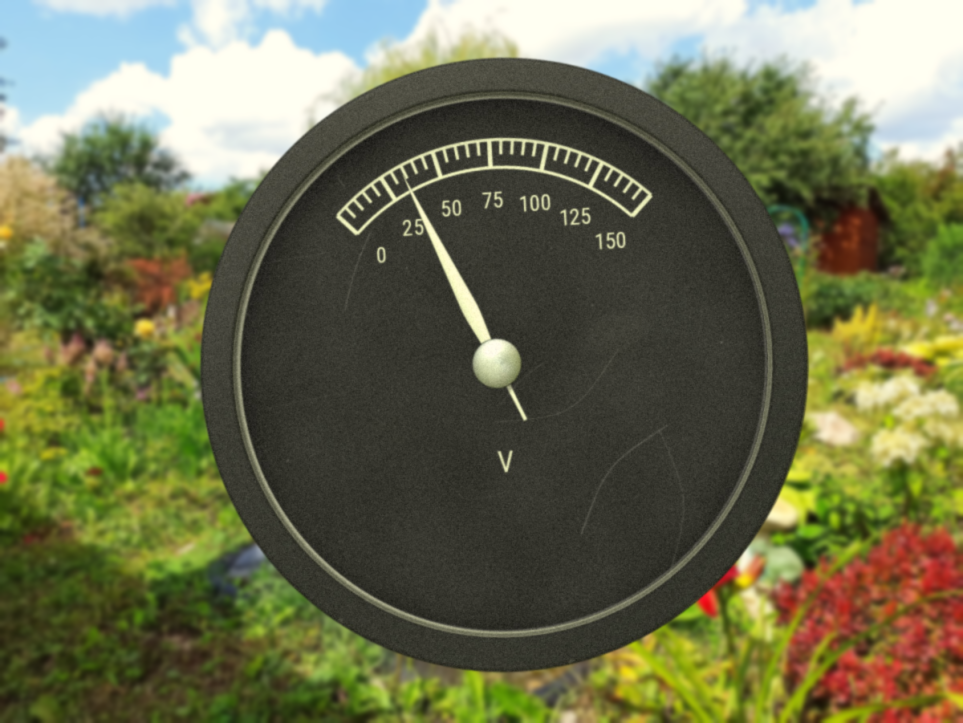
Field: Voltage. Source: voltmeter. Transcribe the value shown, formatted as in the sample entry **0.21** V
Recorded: **35** V
